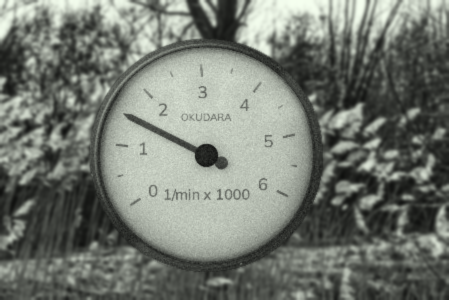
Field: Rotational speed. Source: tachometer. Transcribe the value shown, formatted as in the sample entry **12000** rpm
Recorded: **1500** rpm
